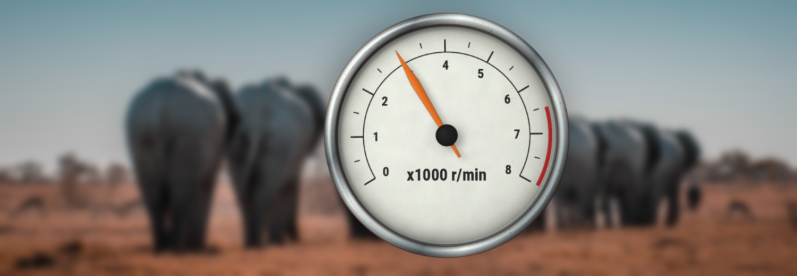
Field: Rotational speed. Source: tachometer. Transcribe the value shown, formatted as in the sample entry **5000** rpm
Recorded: **3000** rpm
